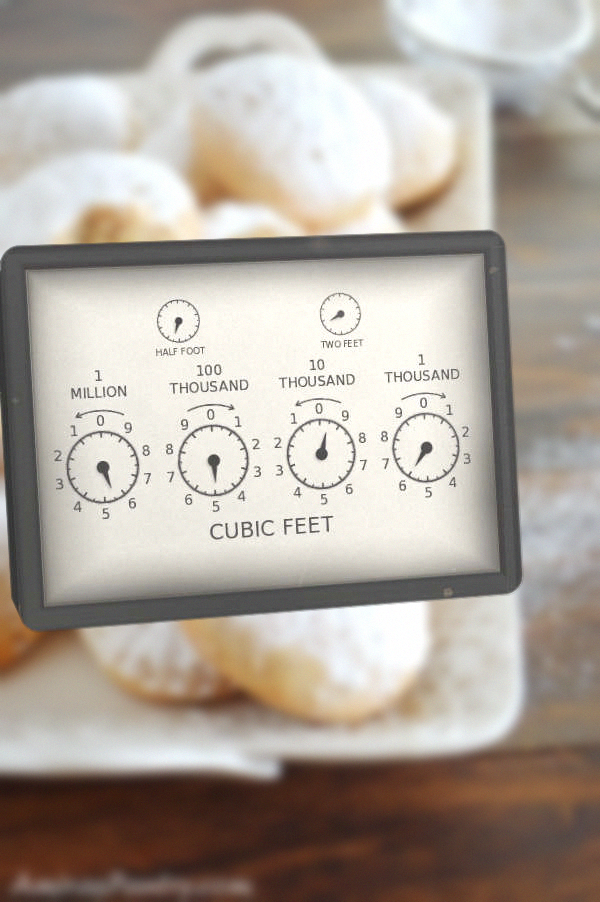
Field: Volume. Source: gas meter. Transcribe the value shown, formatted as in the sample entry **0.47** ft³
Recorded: **549600** ft³
